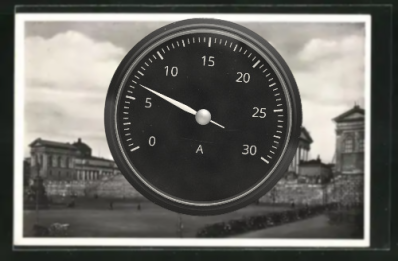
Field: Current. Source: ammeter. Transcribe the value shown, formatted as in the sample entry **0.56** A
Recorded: **6.5** A
